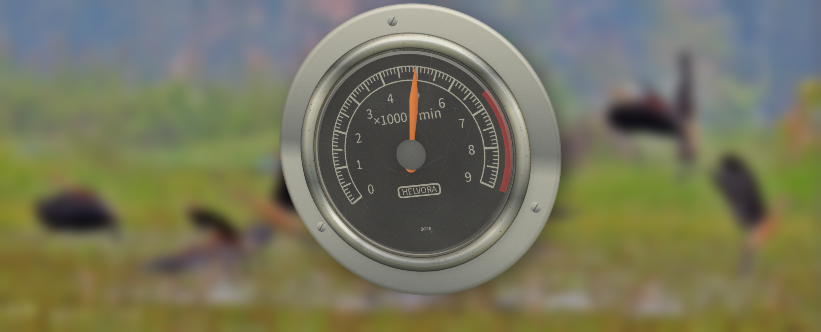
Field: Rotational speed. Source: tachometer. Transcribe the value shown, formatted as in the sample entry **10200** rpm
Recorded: **5000** rpm
